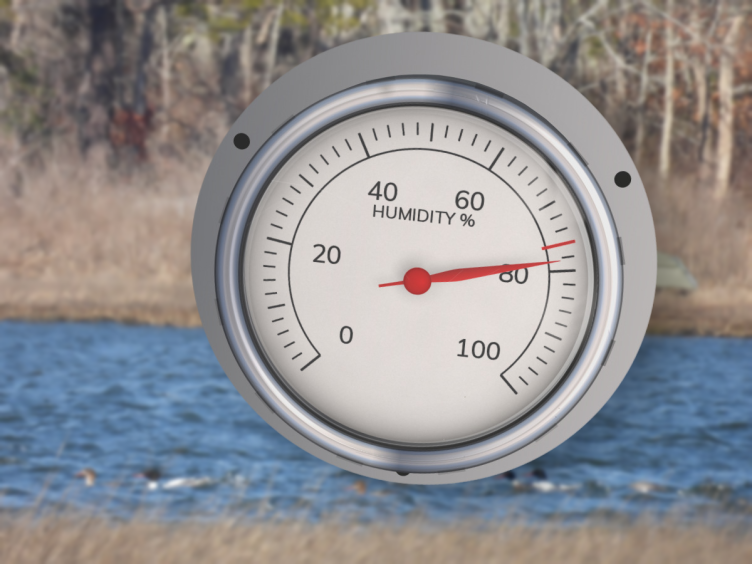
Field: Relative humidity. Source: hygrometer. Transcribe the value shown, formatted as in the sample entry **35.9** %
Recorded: **78** %
